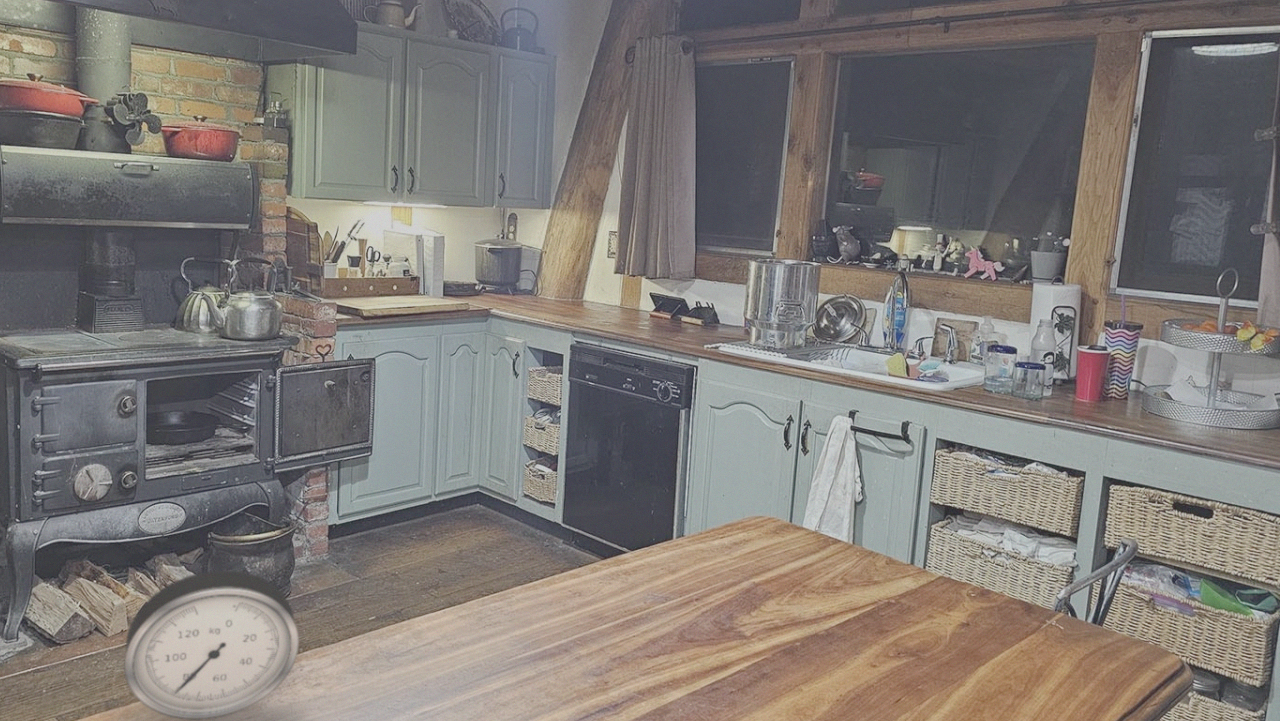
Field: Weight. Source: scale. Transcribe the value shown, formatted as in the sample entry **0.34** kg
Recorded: **80** kg
